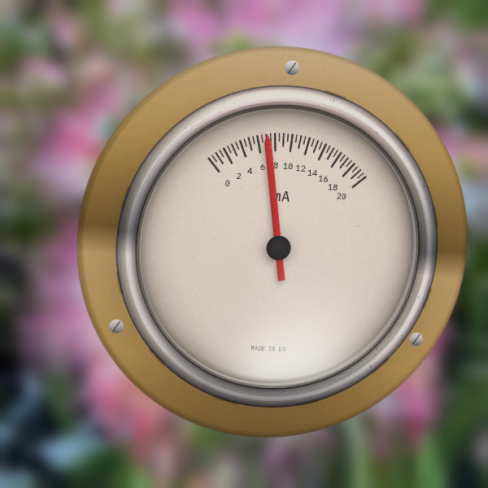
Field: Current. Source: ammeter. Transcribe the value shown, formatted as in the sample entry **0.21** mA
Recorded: **7** mA
